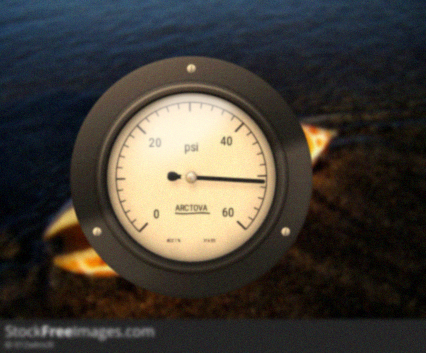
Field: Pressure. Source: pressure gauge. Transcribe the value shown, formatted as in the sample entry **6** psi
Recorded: **51** psi
